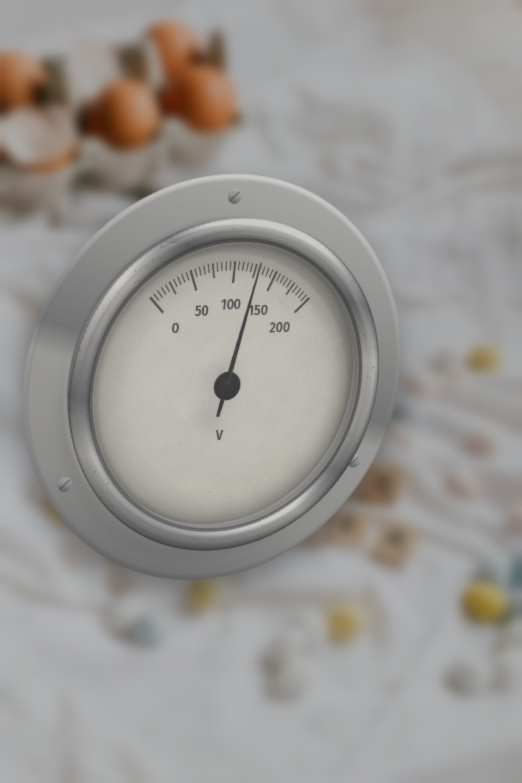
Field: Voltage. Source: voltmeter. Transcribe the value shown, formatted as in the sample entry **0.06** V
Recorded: **125** V
